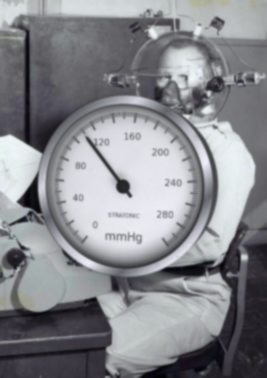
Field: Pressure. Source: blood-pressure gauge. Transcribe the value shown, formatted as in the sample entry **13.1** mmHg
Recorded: **110** mmHg
